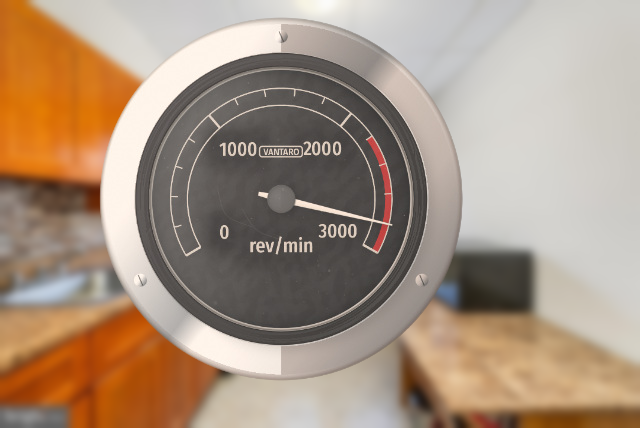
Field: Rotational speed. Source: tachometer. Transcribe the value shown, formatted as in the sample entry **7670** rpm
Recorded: **2800** rpm
